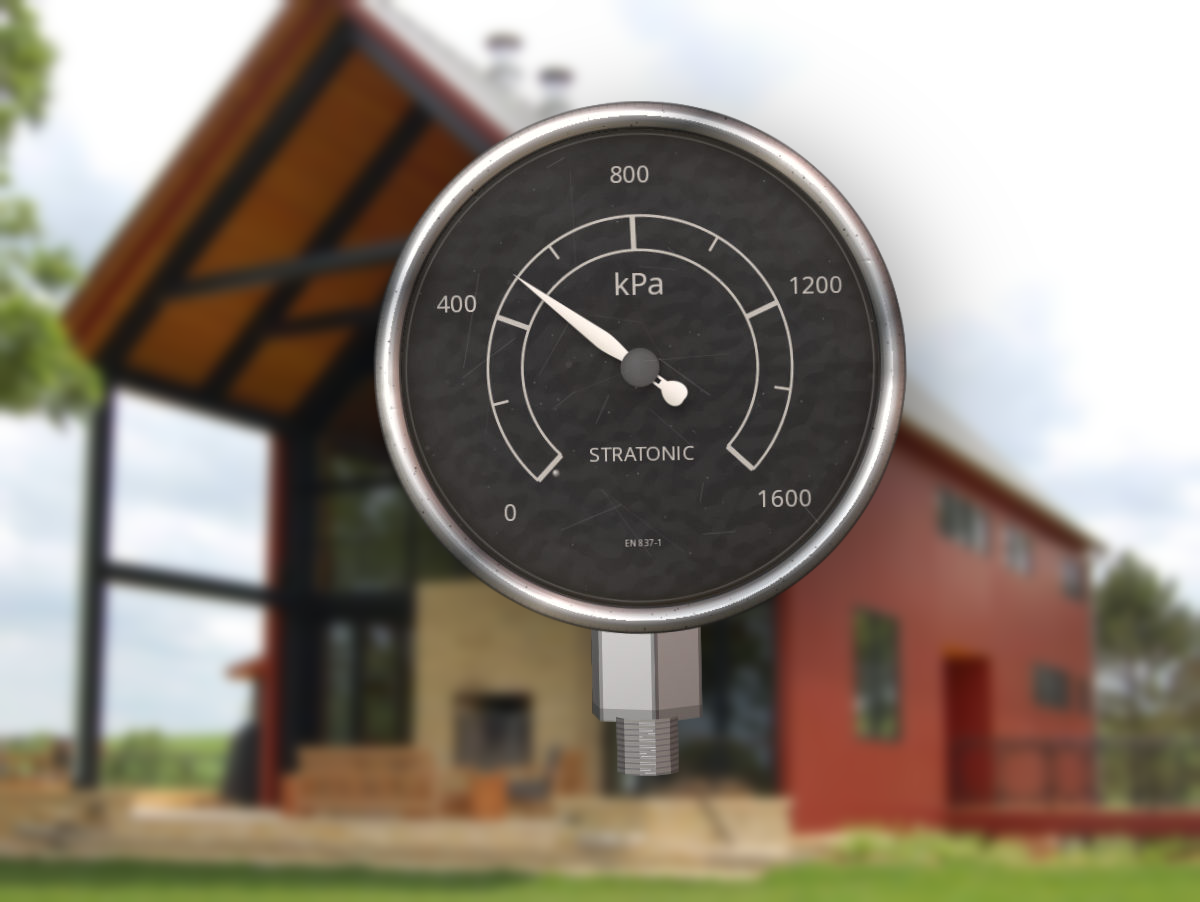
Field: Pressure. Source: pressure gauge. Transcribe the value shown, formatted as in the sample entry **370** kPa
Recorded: **500** kPa
